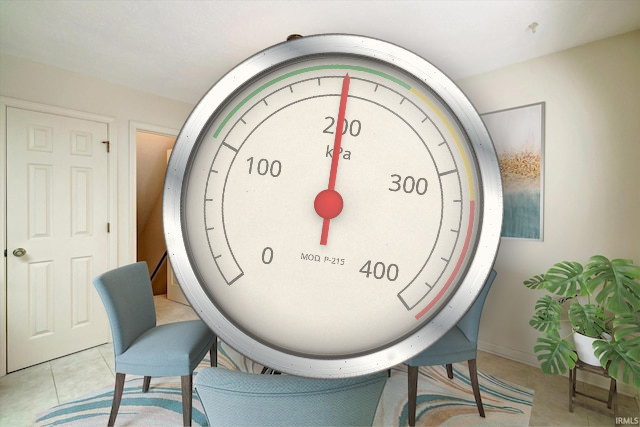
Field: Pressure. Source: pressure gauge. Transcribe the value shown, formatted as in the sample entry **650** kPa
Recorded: **200** kPa
